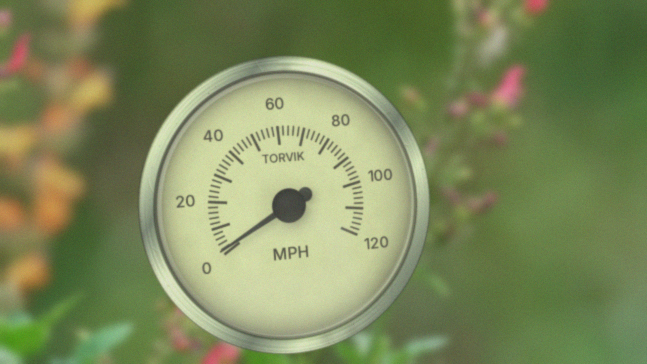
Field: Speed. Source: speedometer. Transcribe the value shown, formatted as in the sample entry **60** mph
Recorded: **2** mph
